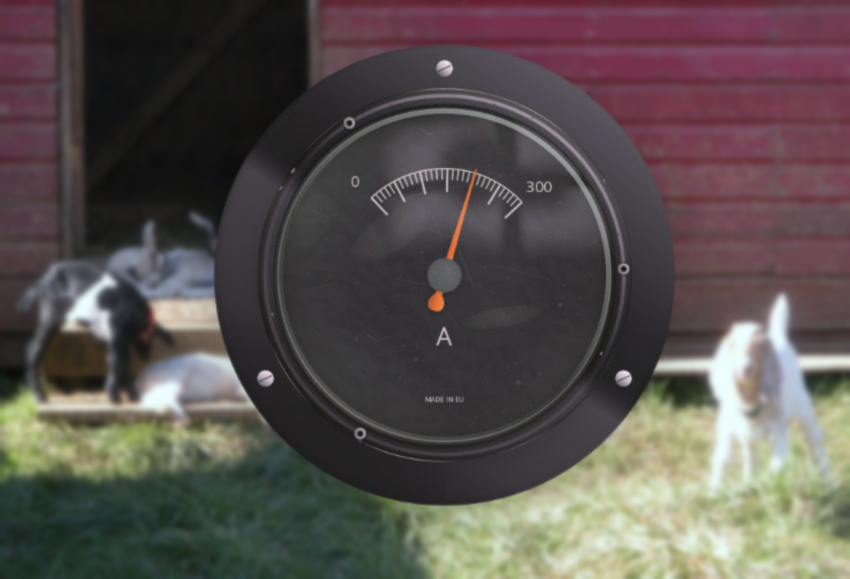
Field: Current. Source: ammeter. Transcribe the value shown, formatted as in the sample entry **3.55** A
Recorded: **200** A
